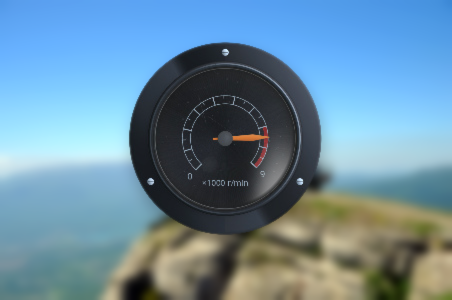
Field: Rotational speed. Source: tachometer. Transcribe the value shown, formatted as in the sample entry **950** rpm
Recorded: **7500** rpm
